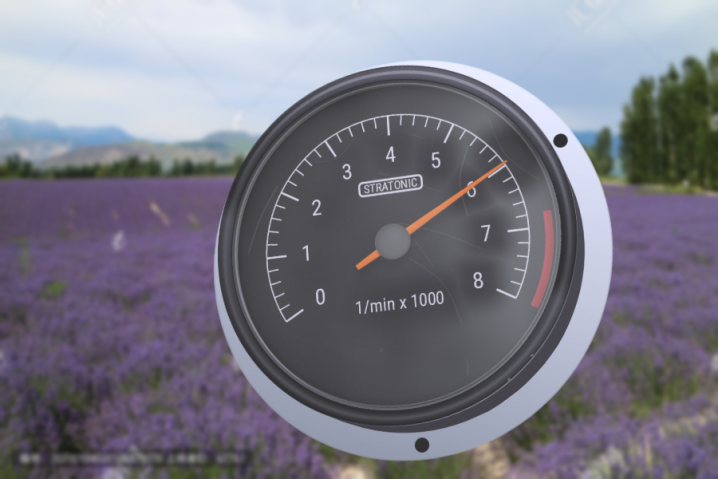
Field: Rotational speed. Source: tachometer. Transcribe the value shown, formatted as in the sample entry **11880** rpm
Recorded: **6000** rpm
